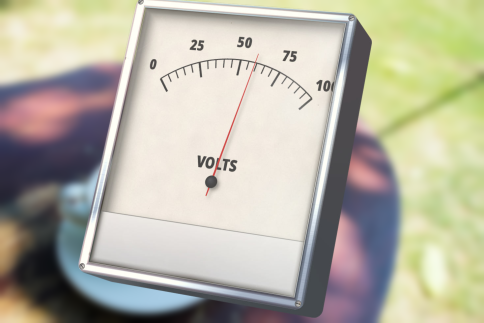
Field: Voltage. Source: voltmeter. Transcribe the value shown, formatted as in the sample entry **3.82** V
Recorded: **60** V
